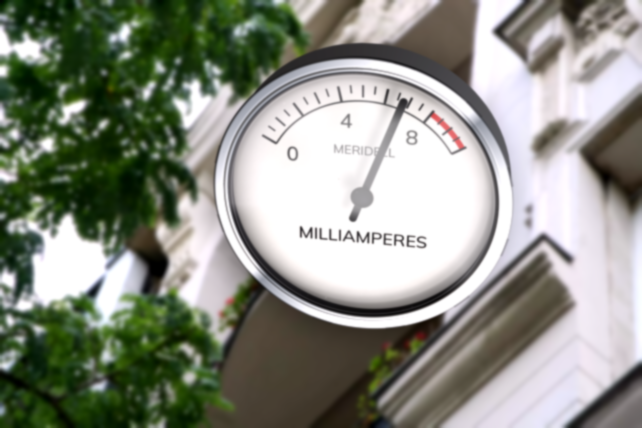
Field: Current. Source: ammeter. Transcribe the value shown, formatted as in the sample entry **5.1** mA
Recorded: **6.75** mA
